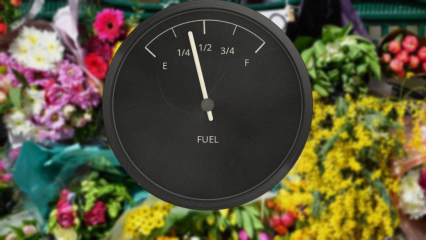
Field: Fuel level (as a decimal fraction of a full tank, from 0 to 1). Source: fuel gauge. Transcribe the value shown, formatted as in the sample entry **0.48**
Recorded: **0.375**
